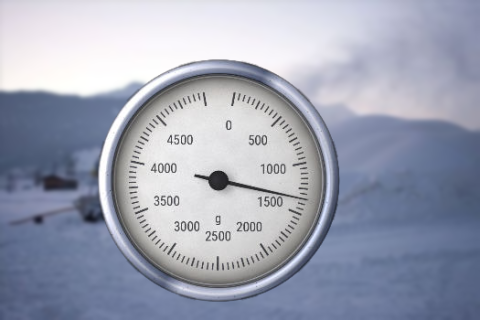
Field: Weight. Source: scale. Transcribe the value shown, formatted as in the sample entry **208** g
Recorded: **1350** g
